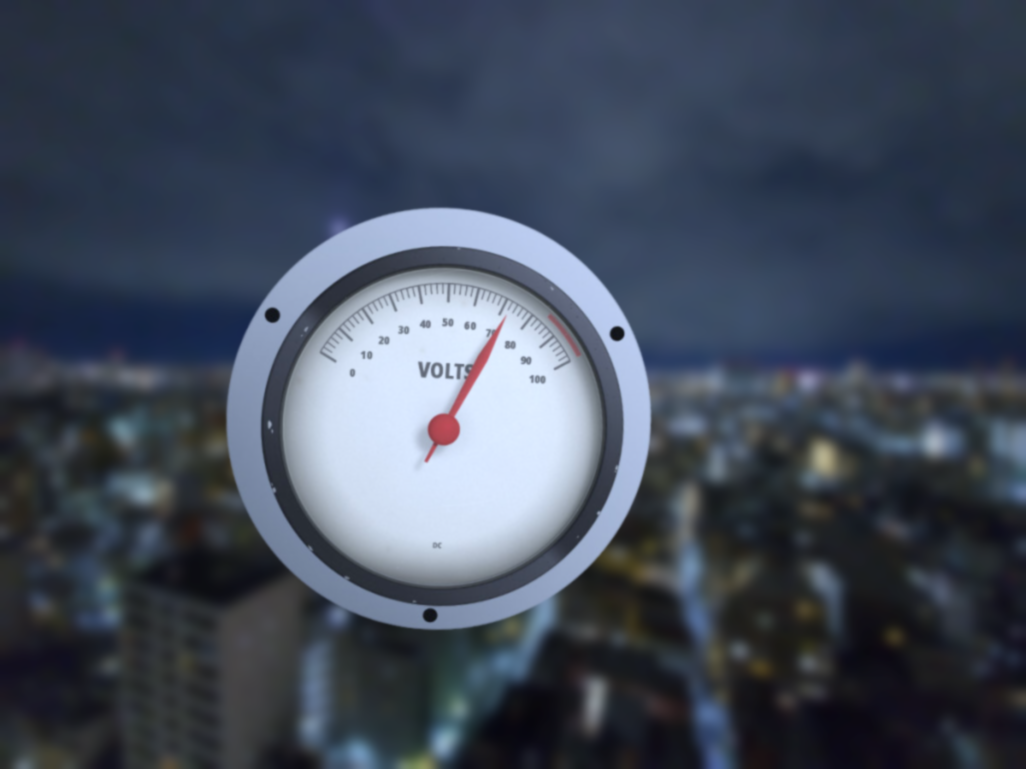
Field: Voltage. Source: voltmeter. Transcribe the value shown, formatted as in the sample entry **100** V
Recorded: **72** V
